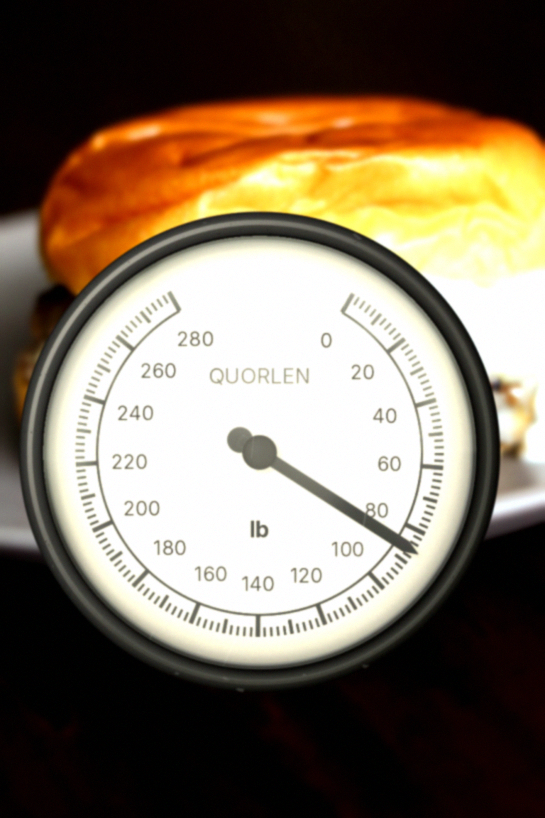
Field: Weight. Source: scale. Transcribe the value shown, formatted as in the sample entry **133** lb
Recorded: **86** lb
